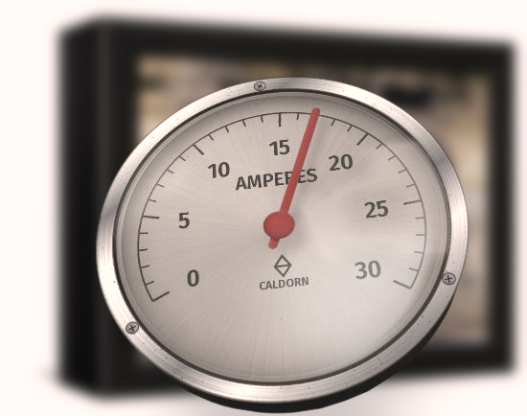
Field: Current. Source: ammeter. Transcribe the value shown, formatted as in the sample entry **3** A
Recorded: **17** A
